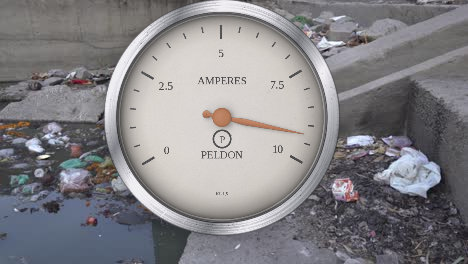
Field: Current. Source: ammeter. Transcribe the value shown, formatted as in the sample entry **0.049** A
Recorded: **9.25** A
